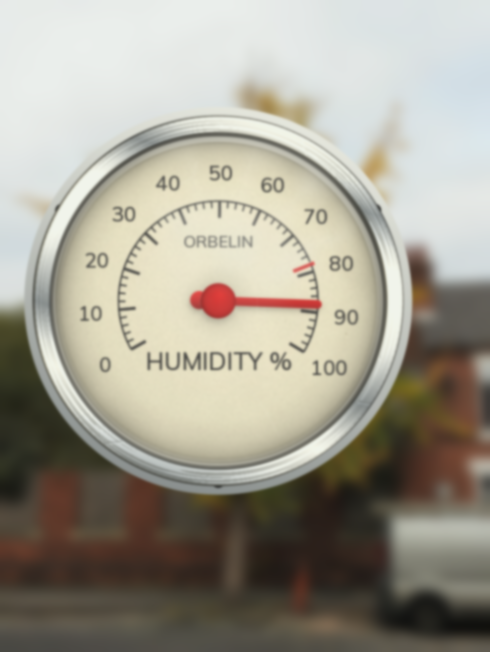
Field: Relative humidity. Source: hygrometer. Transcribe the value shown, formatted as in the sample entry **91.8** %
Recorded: **88** %
